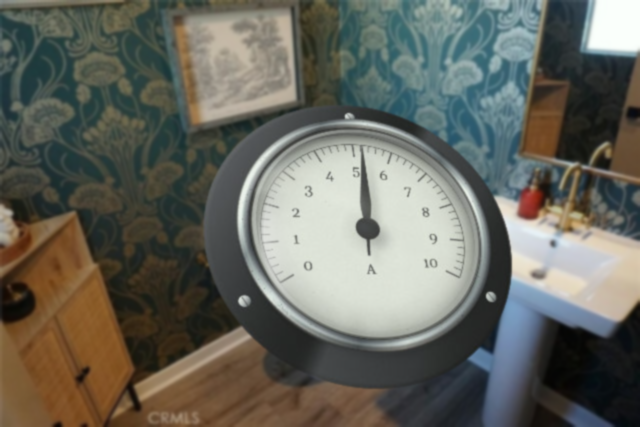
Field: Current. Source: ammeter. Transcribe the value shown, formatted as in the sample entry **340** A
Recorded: **5.2** A
